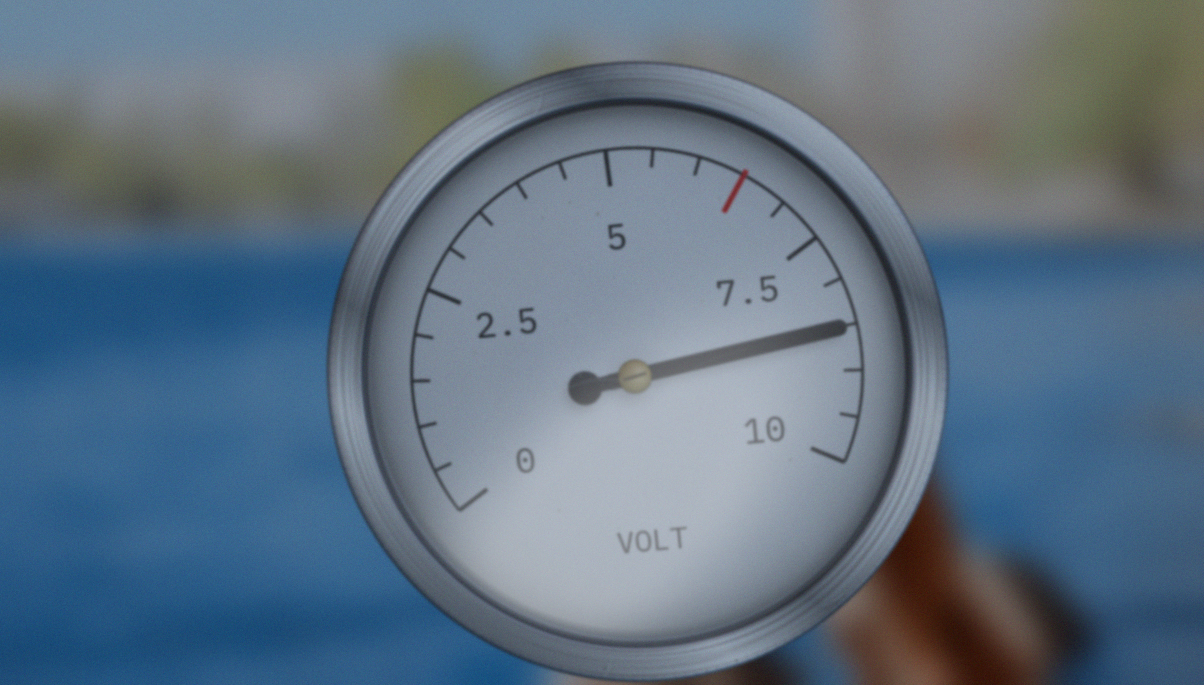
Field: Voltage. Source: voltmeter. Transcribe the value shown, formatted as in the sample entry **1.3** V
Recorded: **8.5** V
